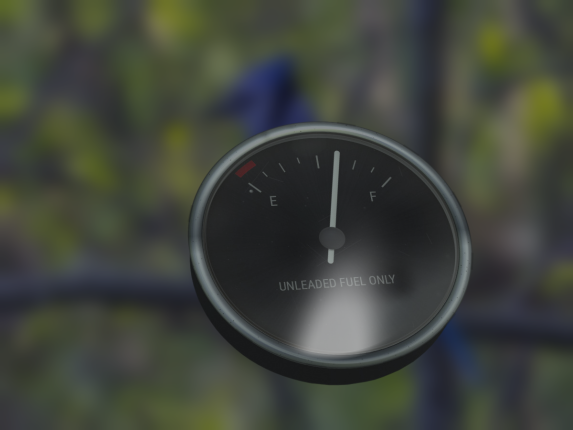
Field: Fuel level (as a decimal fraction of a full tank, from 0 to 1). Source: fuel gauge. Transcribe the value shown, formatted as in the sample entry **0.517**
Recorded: **0.625**
